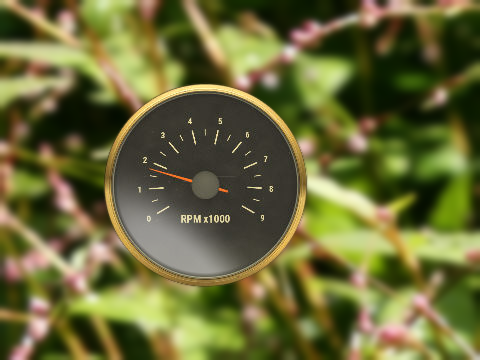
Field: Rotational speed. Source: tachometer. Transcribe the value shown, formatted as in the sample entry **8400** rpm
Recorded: **1750** rpm
